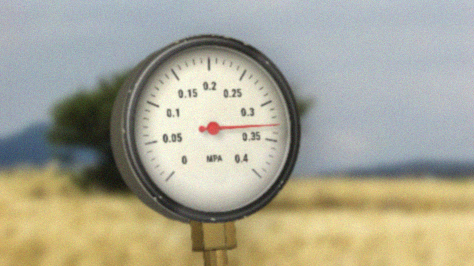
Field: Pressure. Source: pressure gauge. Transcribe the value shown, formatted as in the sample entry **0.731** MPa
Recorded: **0.33** MPa
